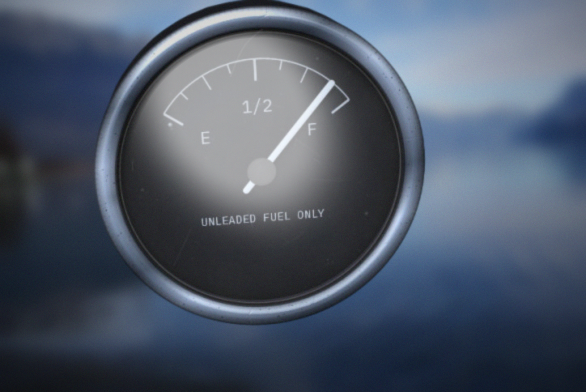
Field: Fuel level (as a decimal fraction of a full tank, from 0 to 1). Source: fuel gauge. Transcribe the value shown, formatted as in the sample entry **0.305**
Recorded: **0.875**
